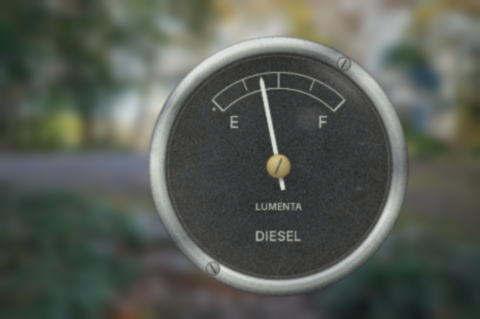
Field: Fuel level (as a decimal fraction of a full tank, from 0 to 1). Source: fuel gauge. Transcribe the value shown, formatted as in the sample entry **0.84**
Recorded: **0.375**
